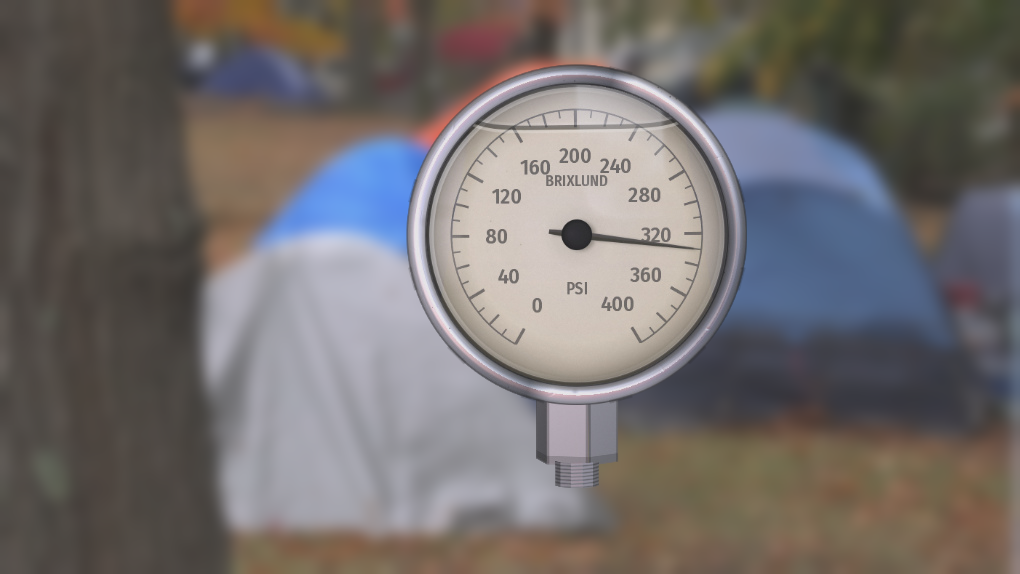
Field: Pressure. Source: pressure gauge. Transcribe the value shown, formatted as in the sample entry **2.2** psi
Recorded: **330** psi
